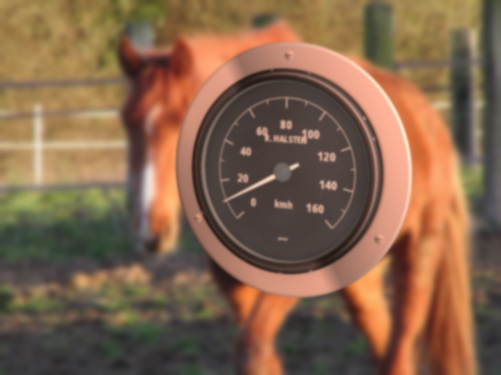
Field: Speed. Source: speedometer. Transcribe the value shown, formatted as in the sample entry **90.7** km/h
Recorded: **10** km/h
